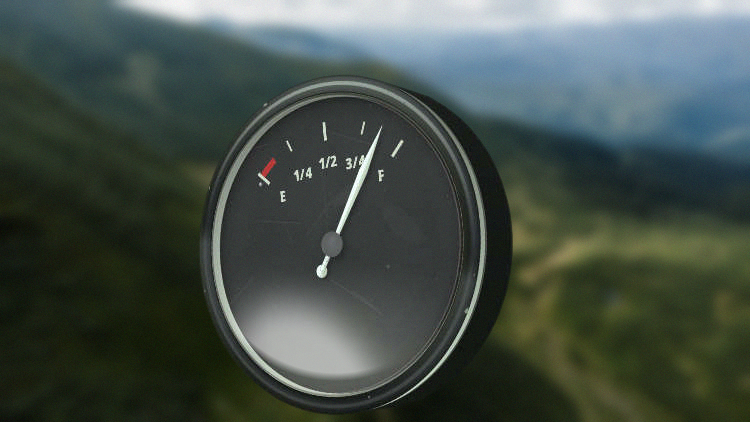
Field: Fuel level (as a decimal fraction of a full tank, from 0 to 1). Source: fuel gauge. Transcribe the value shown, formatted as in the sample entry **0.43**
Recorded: **0.875**
